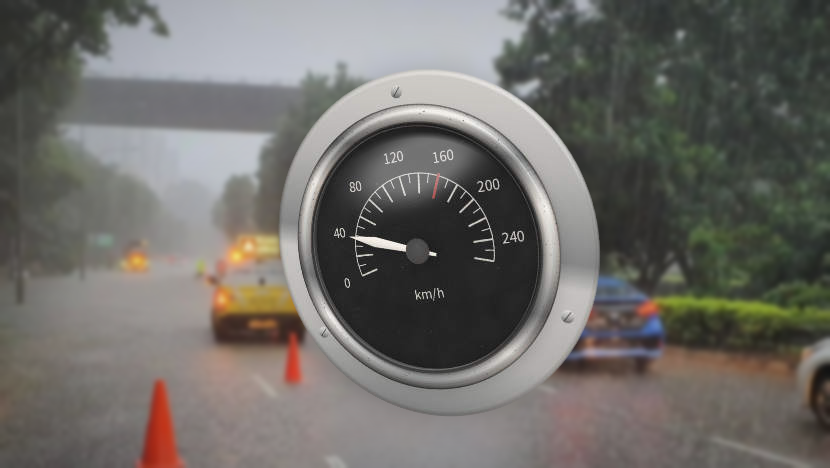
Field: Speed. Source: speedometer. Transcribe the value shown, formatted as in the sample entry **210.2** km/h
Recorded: **40** km/h
